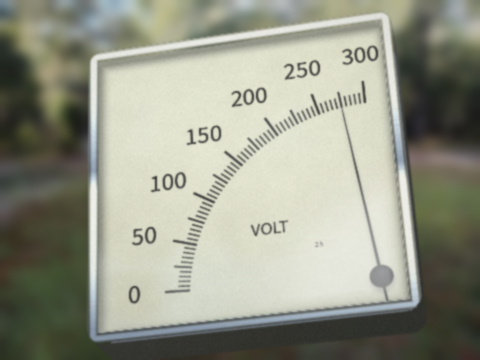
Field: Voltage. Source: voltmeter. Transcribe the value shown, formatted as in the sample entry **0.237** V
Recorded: **275** V
